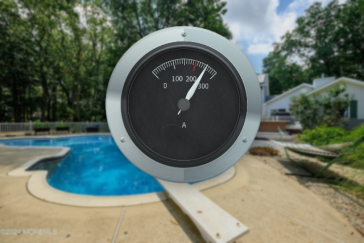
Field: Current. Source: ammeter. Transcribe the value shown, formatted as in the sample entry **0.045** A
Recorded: **250** A
